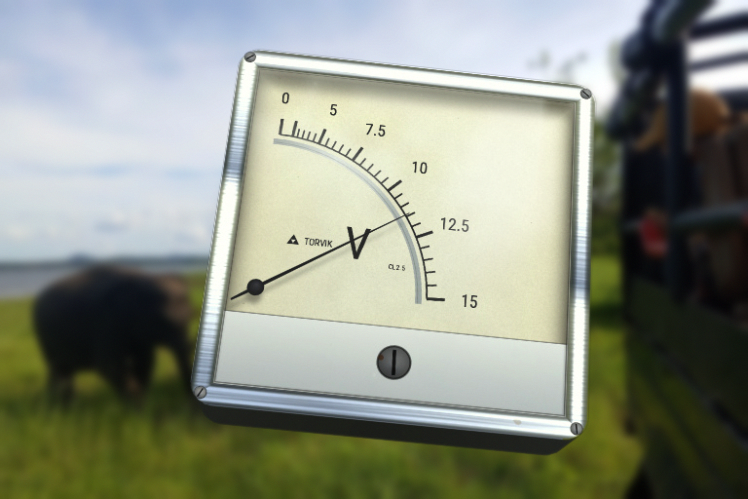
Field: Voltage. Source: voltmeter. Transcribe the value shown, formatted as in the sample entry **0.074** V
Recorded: **11.5** V
